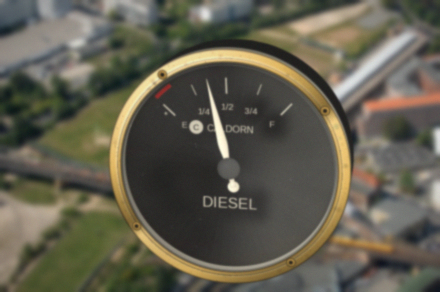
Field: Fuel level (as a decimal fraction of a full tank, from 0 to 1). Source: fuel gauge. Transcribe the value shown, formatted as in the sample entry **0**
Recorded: **0.375**
